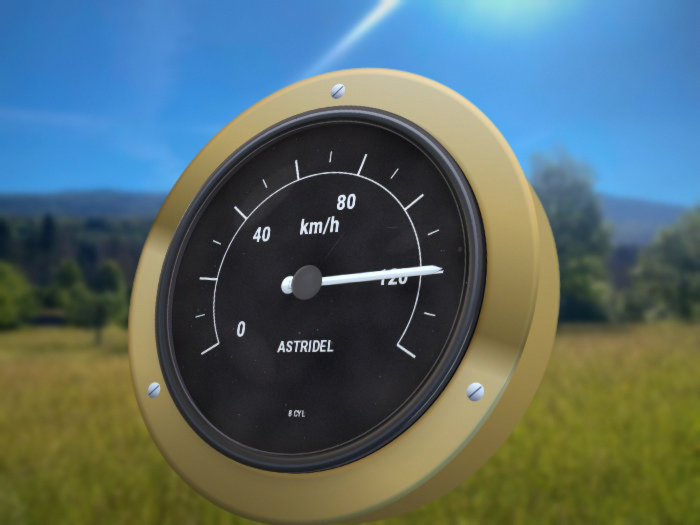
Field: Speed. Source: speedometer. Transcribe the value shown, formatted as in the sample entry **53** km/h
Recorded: **120** km/h
